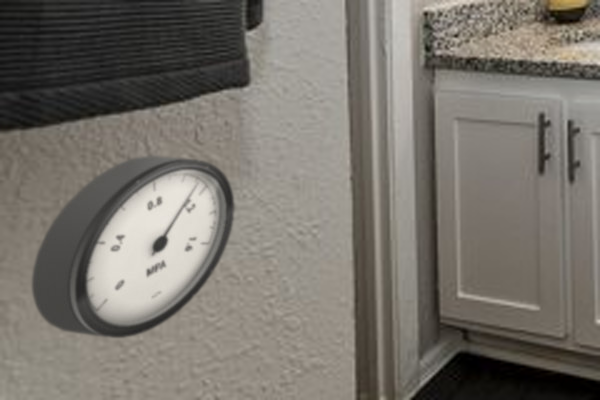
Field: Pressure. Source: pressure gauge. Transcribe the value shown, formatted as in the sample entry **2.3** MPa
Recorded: **1.1** MPa
